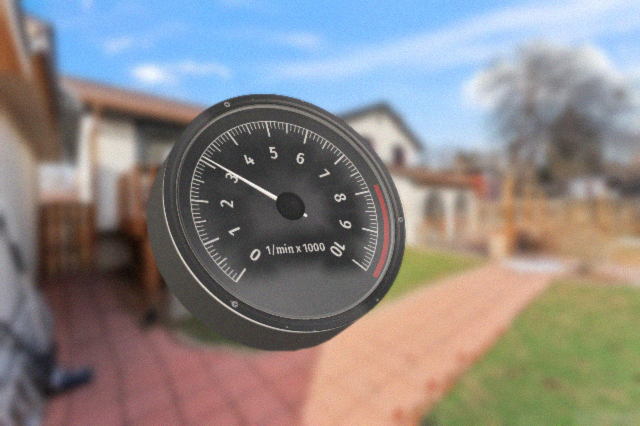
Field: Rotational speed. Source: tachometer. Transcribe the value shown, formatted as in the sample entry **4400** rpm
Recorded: **3000** rpm
